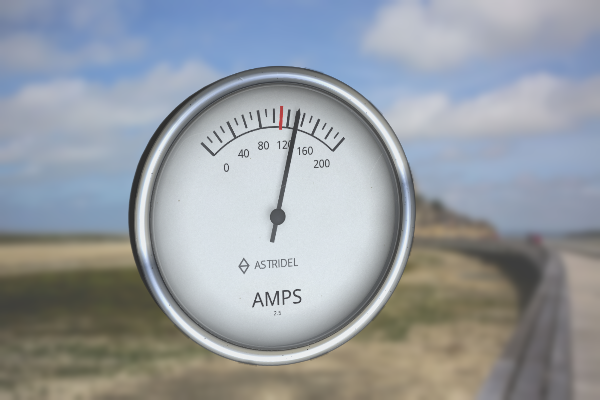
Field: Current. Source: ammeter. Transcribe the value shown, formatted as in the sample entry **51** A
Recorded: **130** A
